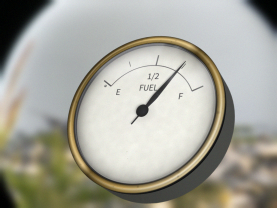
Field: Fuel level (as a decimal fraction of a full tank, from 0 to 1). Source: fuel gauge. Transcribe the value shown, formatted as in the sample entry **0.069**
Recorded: **0.75**
